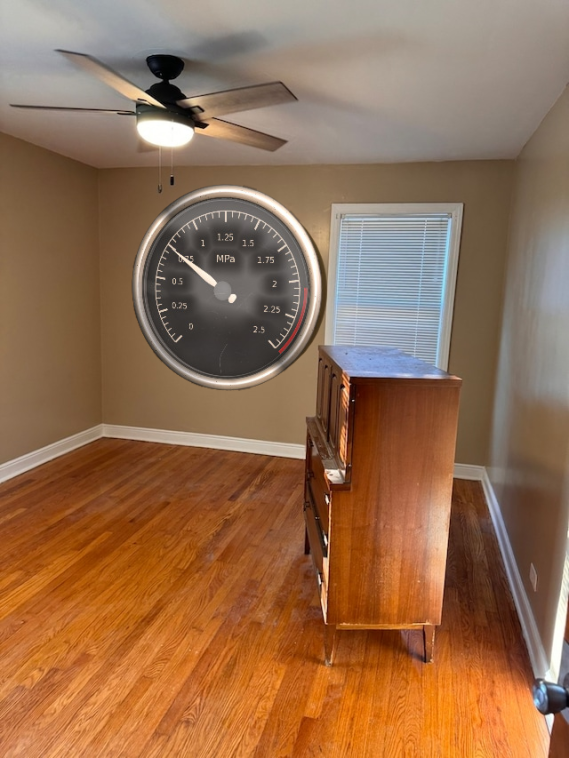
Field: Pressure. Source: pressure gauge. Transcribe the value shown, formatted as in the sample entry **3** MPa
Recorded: **0.75** MPa
